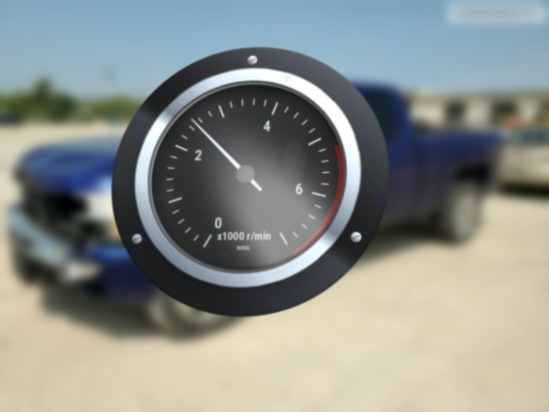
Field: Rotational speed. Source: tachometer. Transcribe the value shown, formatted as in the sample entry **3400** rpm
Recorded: **2500** rpm
